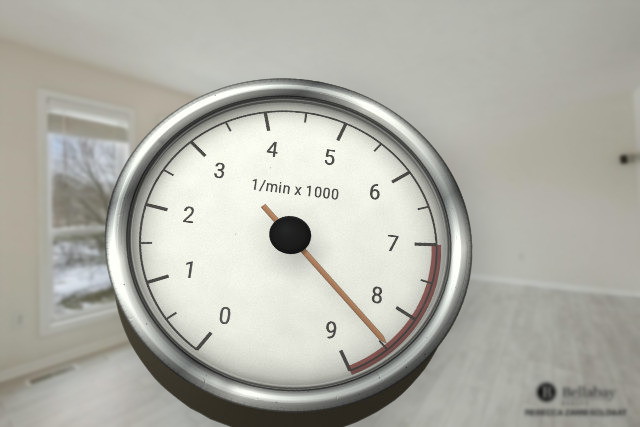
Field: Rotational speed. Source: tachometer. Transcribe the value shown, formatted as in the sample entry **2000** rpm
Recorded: **8500** rpm
